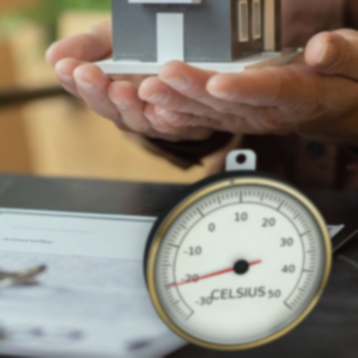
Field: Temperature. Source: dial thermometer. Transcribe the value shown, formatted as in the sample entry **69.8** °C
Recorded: **-20** °C
